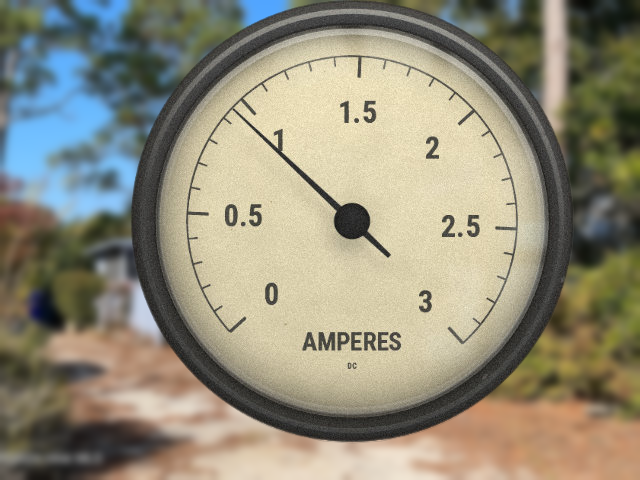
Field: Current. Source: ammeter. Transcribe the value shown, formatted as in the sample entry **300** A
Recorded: **0.95** A
